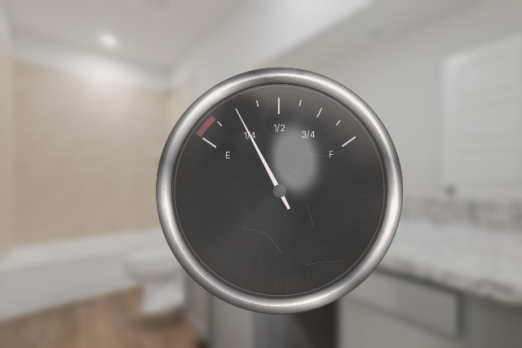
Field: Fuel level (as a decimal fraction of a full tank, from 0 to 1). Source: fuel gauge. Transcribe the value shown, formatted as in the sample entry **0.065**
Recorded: **0.25**
